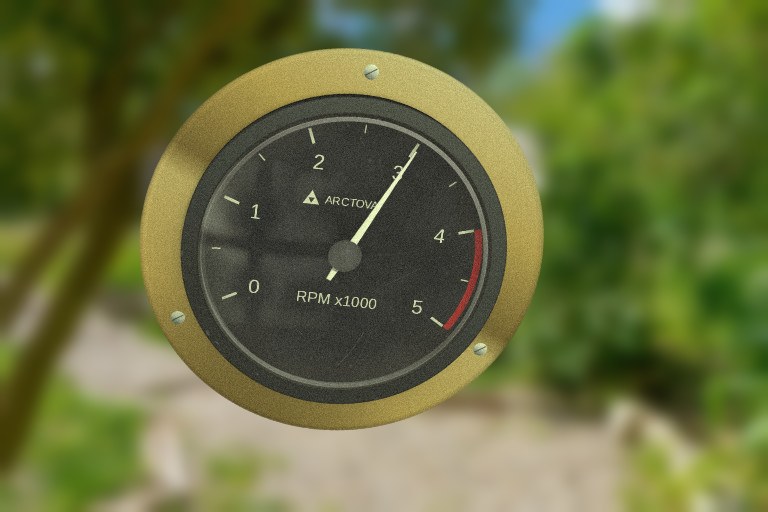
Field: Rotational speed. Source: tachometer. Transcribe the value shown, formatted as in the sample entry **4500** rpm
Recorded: **3000** rpm
